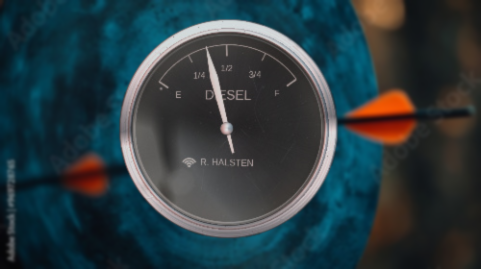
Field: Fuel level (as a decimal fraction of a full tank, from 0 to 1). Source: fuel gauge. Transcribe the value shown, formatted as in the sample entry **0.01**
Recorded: **0.375**
